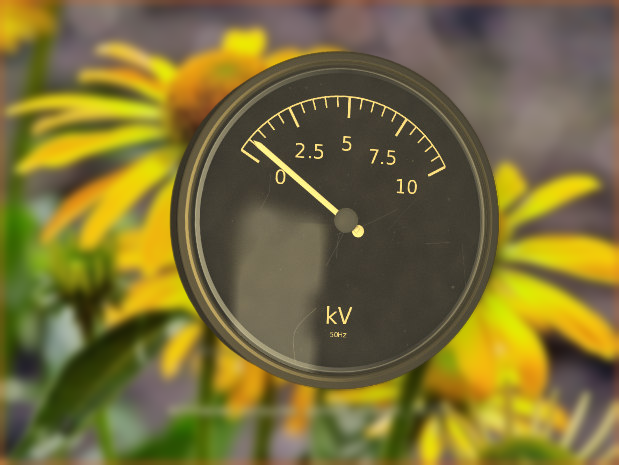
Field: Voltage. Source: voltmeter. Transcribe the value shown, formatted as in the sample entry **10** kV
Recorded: **0.5** kV
